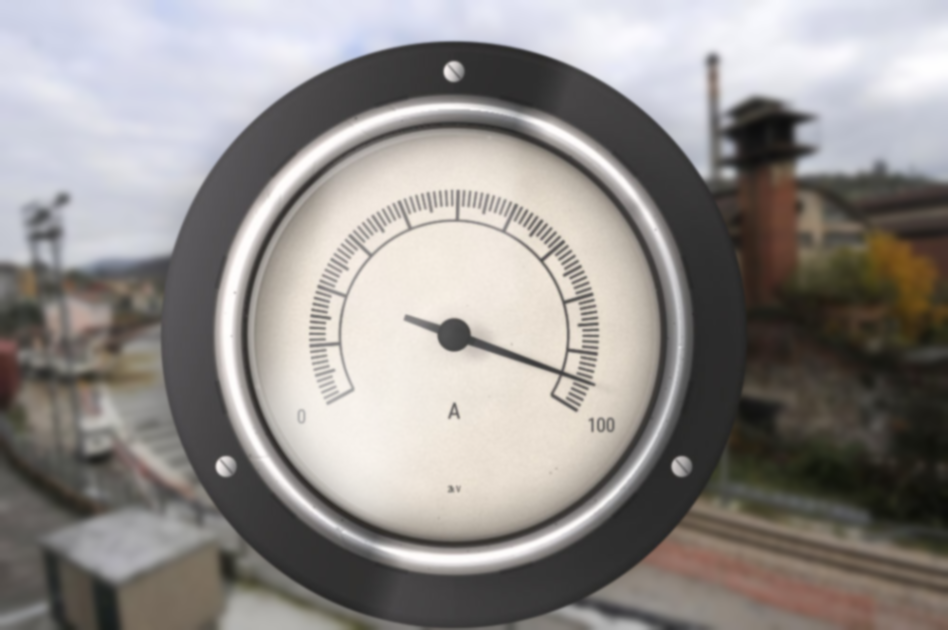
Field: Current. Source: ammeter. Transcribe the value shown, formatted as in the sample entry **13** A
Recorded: **95** A
